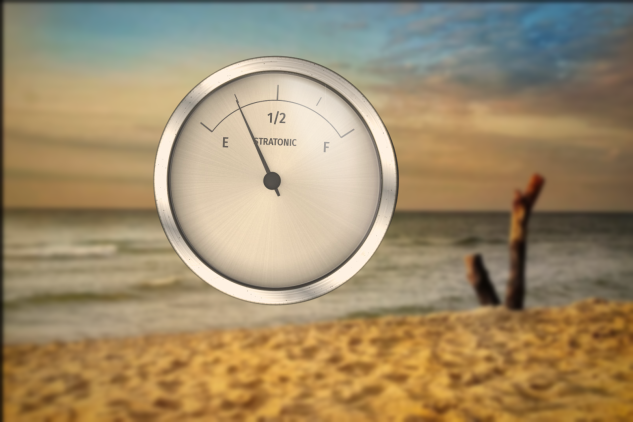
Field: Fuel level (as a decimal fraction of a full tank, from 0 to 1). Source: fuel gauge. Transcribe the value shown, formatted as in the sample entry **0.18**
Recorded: **0.25**
